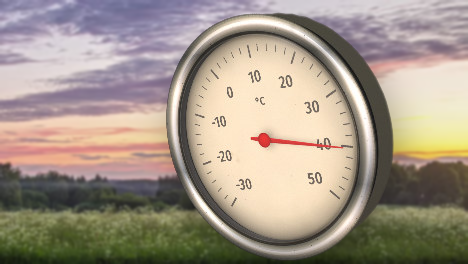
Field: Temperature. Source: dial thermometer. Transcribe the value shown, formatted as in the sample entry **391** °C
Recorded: **40** °C
